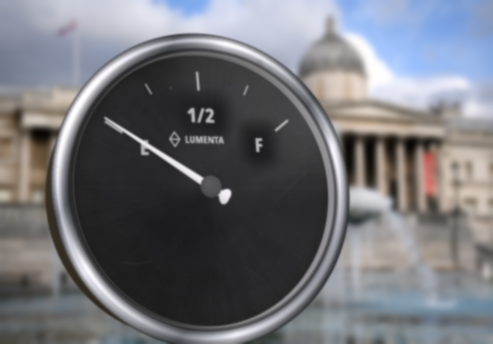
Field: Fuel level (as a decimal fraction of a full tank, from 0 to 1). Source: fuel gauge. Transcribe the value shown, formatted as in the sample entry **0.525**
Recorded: **0**
